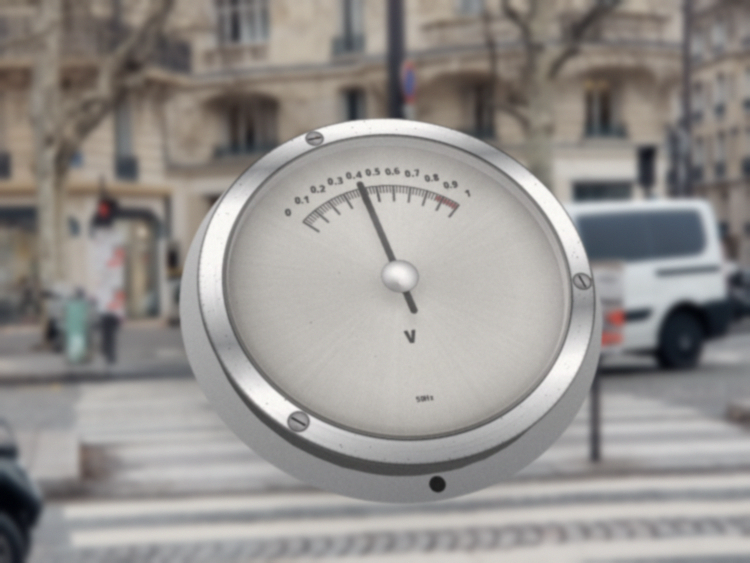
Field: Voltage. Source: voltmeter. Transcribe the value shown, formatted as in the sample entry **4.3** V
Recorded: **0.4** V
